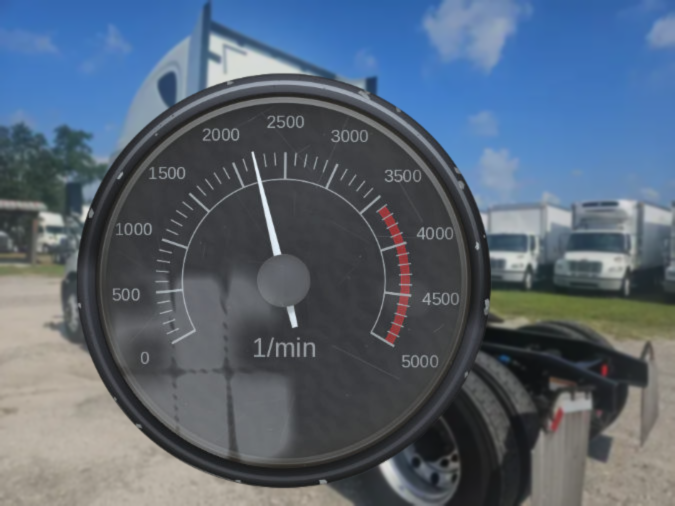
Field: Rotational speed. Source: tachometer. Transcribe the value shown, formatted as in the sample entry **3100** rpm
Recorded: **2200** rpm
